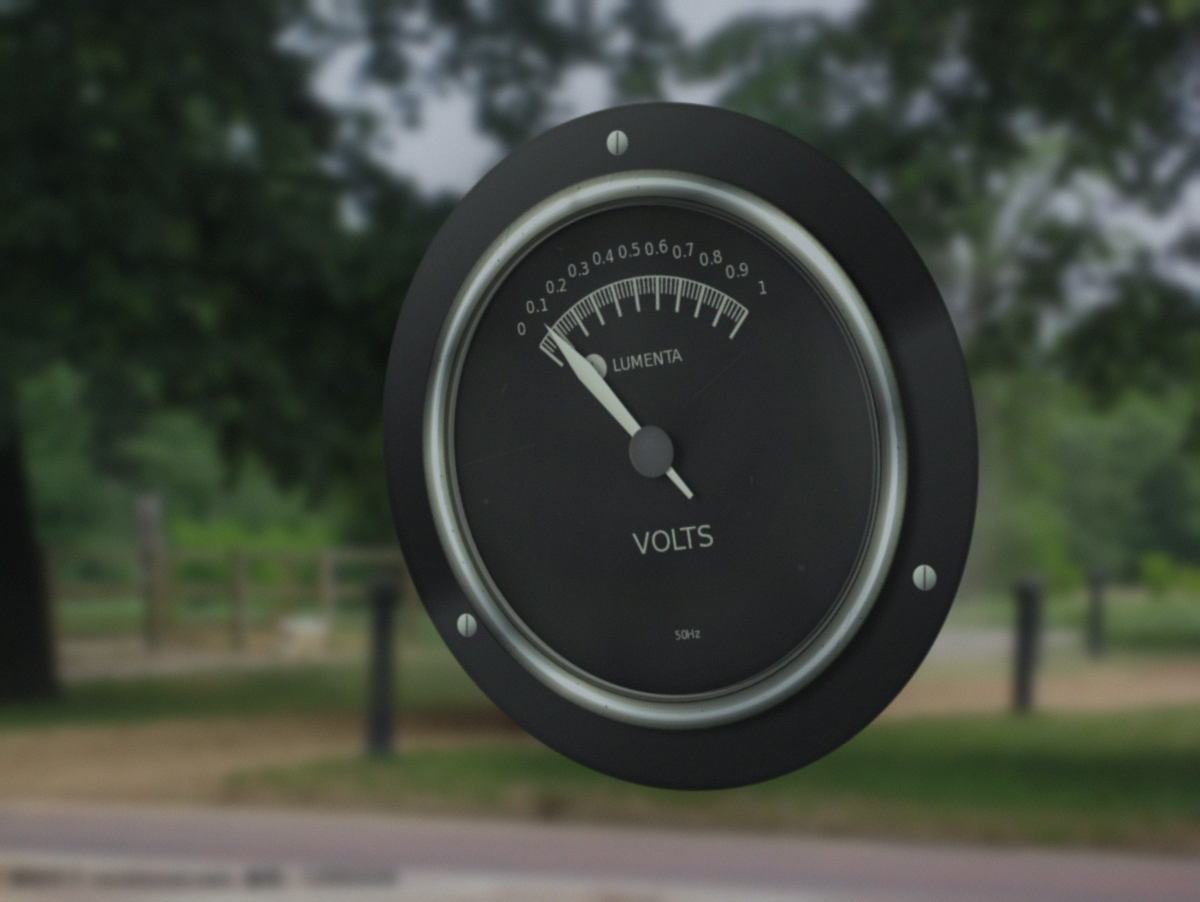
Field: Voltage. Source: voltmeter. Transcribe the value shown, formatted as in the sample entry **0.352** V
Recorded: **0.1** V
